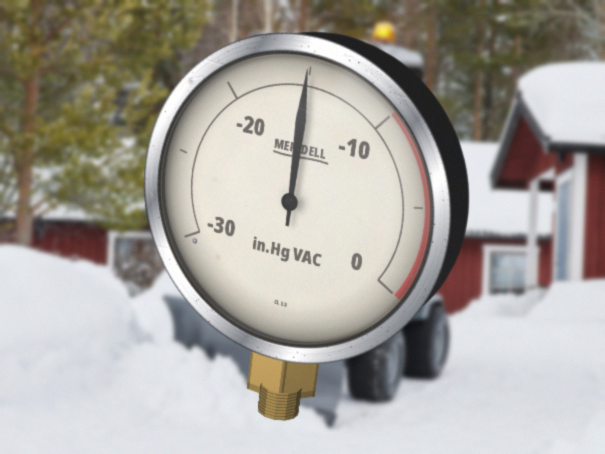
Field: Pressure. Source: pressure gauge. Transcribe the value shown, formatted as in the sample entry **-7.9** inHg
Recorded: **-15** inHg
